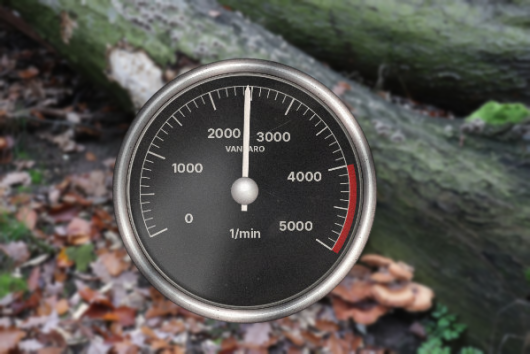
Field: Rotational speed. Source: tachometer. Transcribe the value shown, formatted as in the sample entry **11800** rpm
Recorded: **2450** rpm
